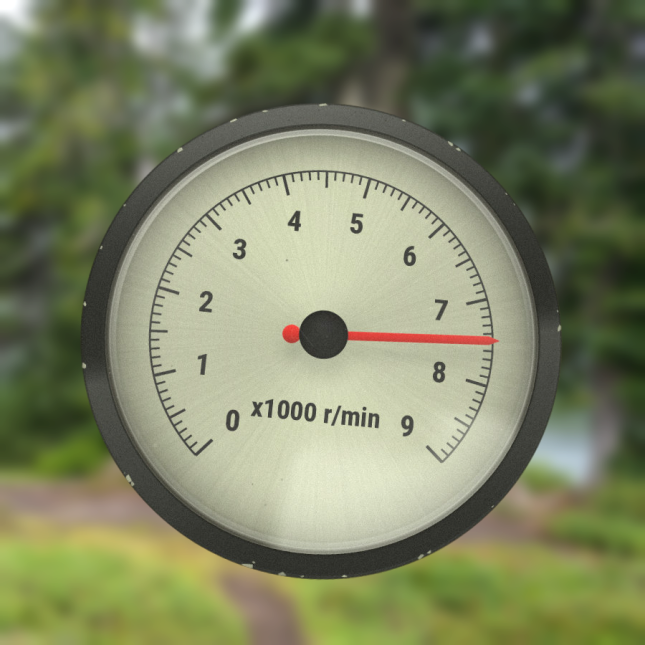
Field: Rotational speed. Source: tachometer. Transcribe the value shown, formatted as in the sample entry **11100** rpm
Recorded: **7500** rpm
